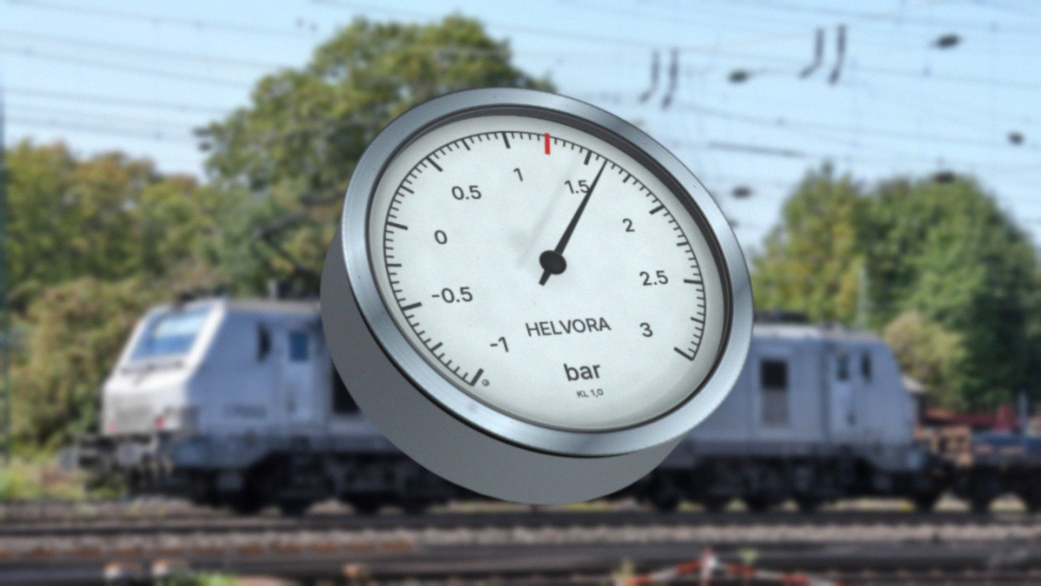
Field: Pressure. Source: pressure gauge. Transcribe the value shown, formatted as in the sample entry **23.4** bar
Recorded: **1.6** bar
